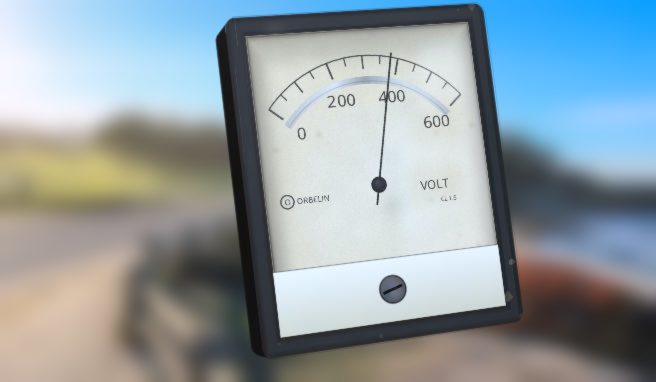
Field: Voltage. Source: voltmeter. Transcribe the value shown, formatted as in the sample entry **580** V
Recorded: **375** V
